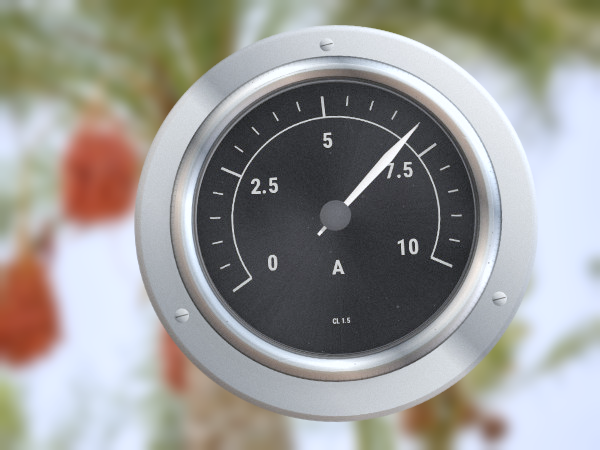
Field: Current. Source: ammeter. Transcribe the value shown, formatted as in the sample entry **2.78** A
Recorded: **7** A
